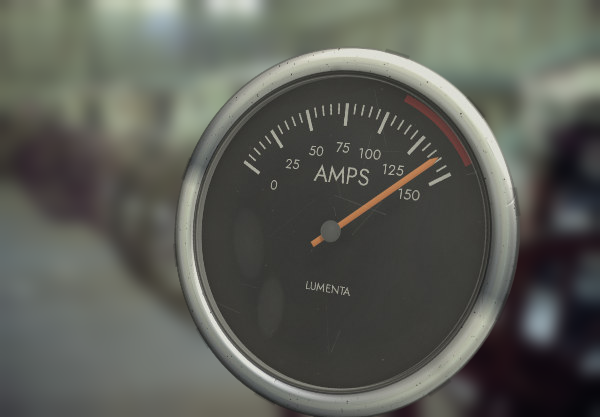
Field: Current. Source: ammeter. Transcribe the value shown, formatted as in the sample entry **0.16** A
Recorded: **140** A
